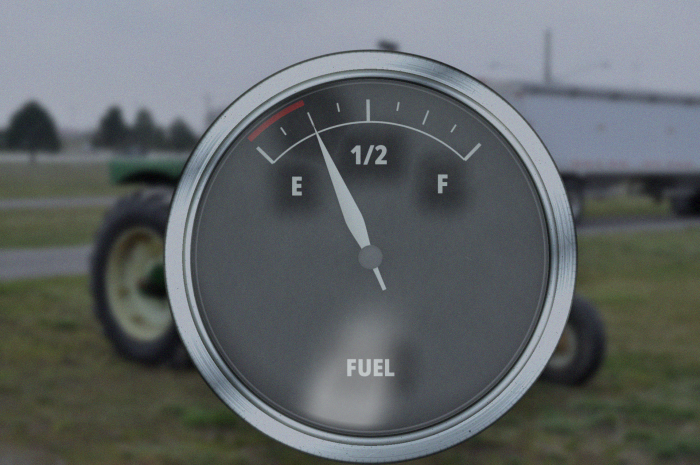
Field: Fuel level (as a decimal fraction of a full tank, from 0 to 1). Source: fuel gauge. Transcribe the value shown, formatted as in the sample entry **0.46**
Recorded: **0.25**
